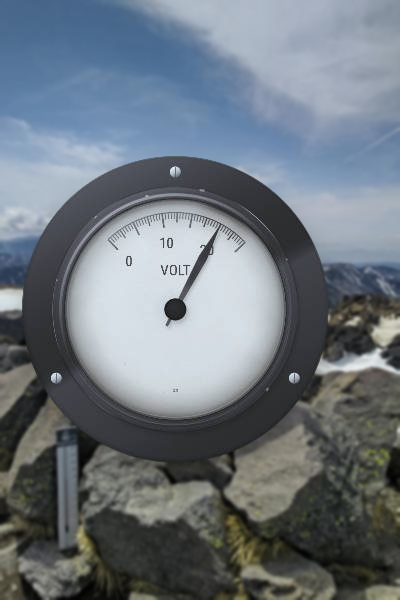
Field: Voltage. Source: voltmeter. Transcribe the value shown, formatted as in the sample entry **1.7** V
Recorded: **20** V
